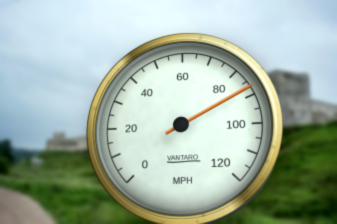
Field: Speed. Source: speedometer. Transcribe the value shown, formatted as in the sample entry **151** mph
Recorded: **87.5** mph
